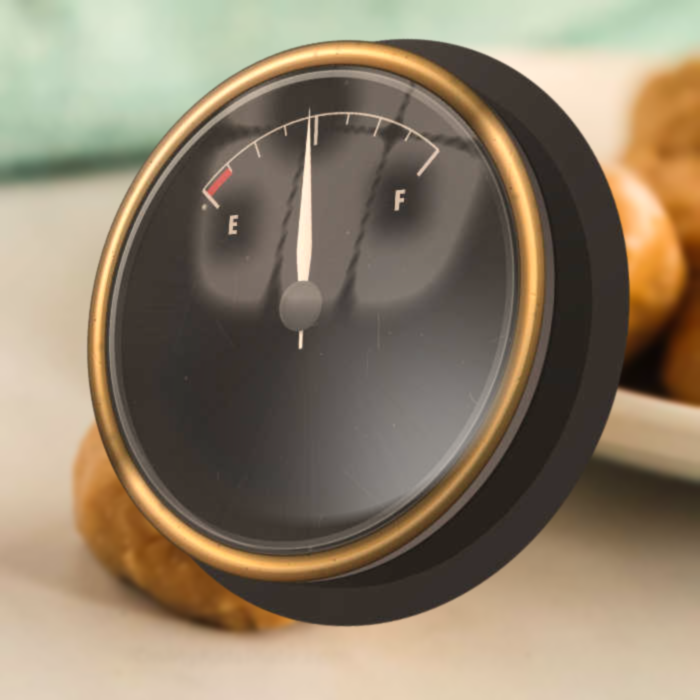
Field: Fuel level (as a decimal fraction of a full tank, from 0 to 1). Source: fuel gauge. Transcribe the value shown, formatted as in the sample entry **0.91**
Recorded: **0.5**
